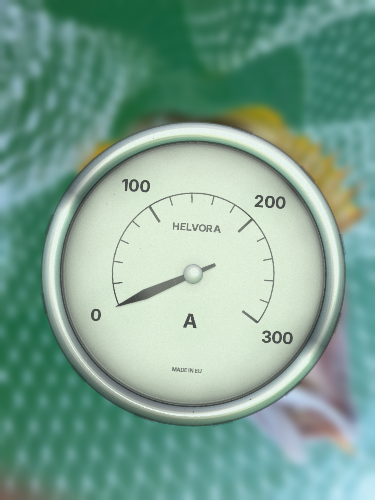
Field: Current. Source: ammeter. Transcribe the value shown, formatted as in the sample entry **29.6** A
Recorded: **0** A
